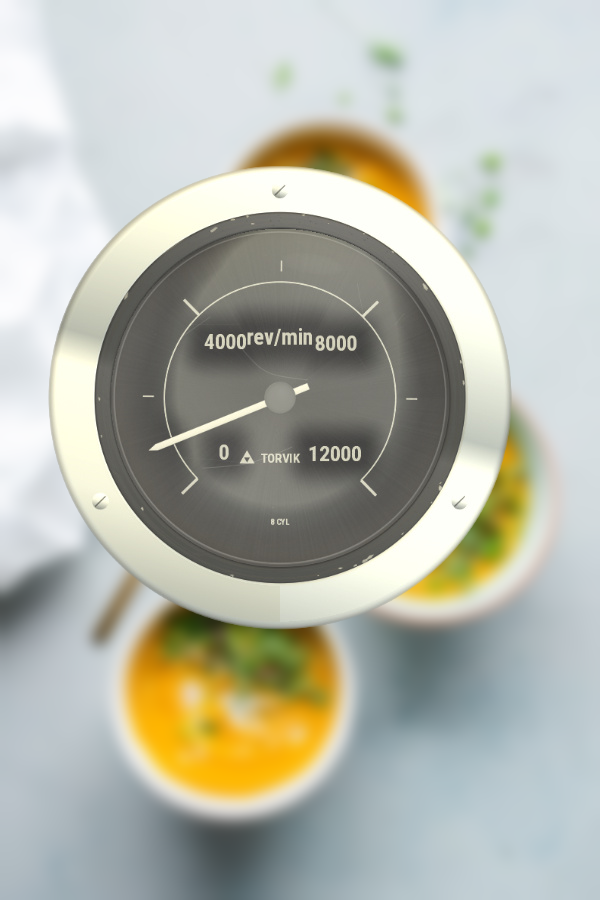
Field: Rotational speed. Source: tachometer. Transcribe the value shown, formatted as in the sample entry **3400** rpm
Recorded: **1000** rpm
